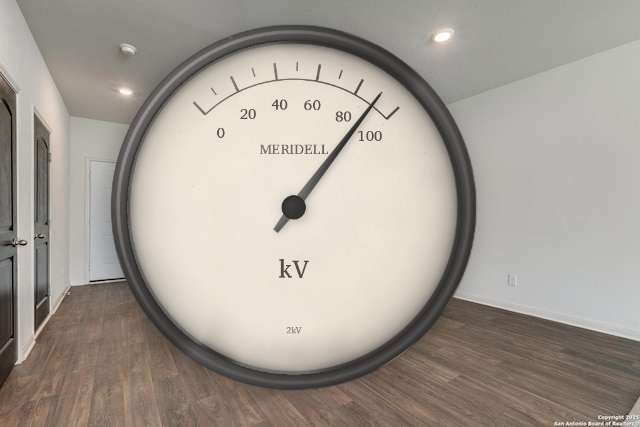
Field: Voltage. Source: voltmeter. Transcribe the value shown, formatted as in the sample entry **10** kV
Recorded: **90** kV
